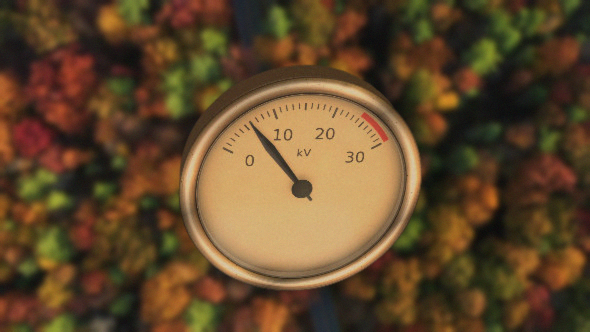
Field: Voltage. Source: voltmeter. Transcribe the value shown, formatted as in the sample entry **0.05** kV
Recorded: **6** kV
